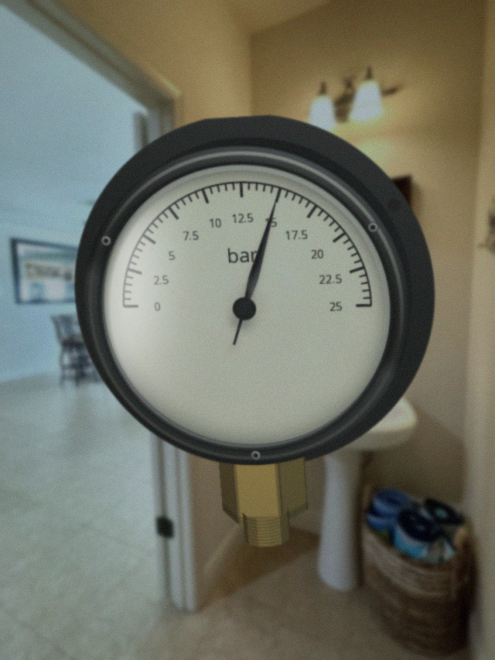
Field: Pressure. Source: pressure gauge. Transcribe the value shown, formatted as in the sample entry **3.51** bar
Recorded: **15** bar
